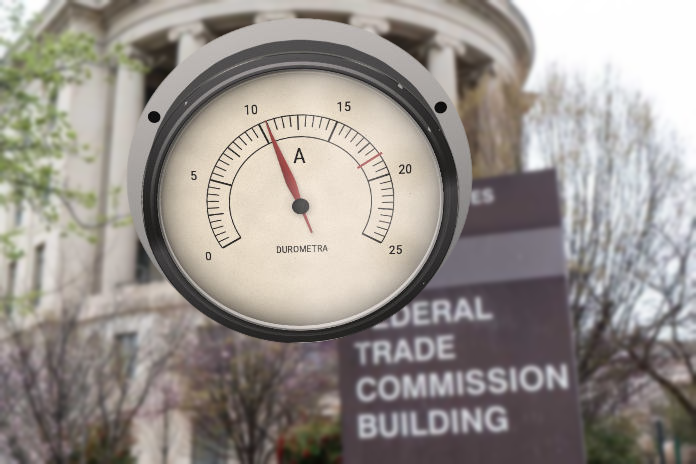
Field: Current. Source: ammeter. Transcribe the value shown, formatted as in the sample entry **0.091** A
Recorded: **10.5** A
